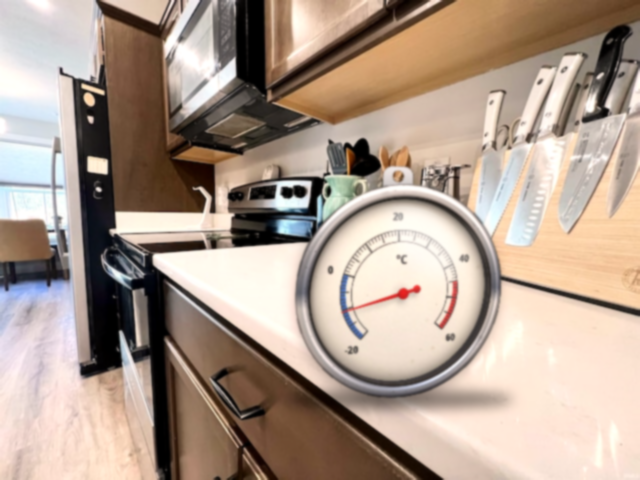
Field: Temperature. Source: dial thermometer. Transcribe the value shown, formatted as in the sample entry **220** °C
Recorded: **-10** °C
